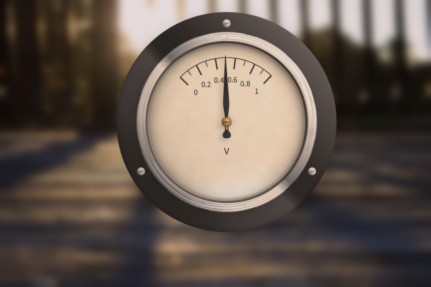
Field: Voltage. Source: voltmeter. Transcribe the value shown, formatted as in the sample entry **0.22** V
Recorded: **0.5** V
